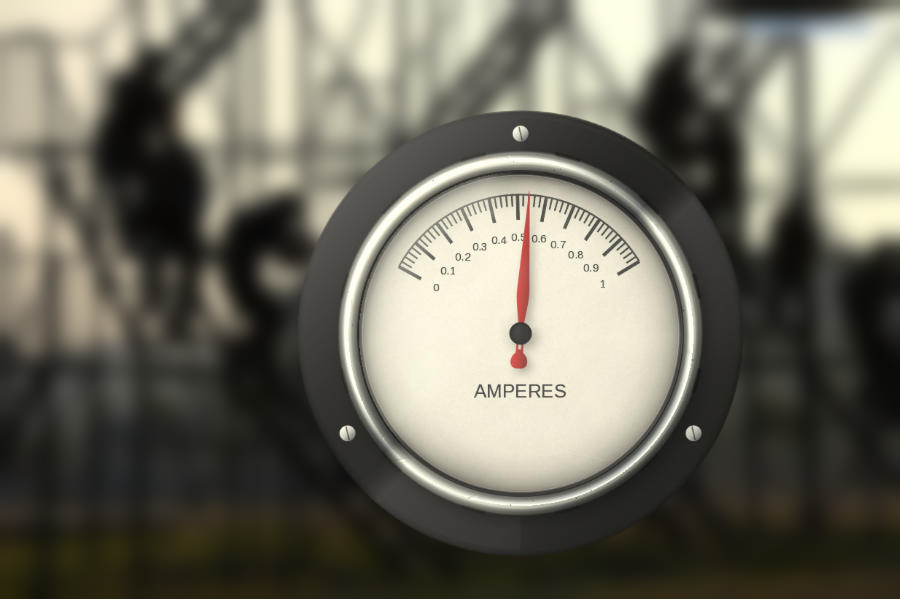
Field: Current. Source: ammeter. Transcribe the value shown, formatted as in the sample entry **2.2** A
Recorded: **0.54** A
